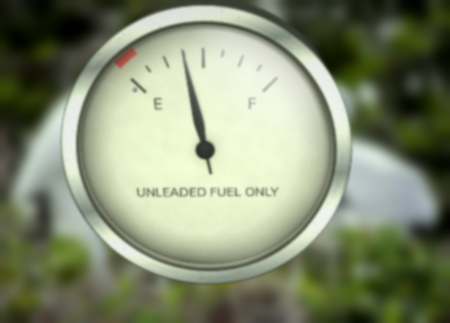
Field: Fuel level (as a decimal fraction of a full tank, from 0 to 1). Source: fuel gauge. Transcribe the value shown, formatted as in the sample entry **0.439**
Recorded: **0.375**
